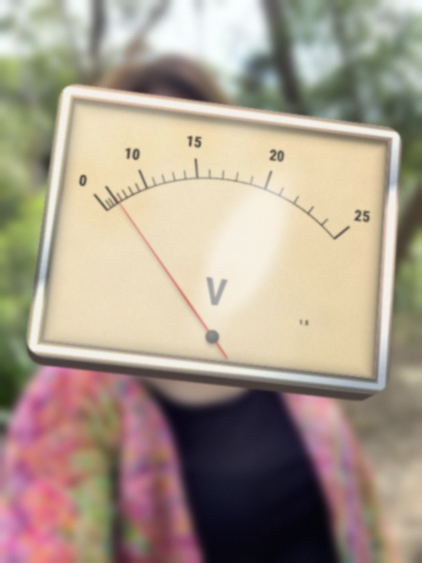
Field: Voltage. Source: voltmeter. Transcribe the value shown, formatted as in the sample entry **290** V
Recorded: **5** V
